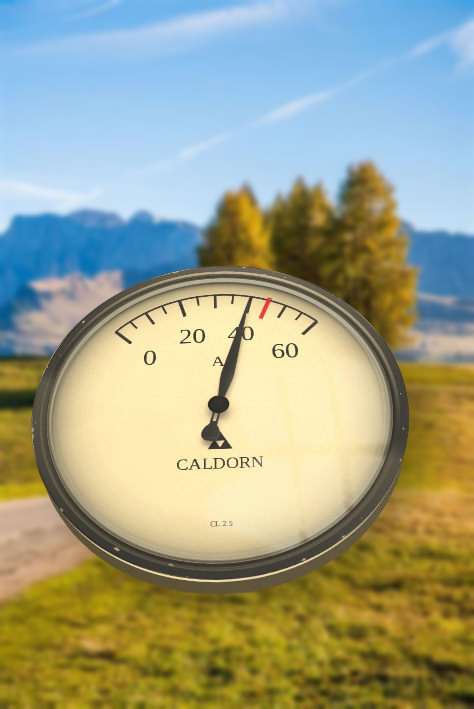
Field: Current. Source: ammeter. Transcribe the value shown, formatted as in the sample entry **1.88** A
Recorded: **40** A
